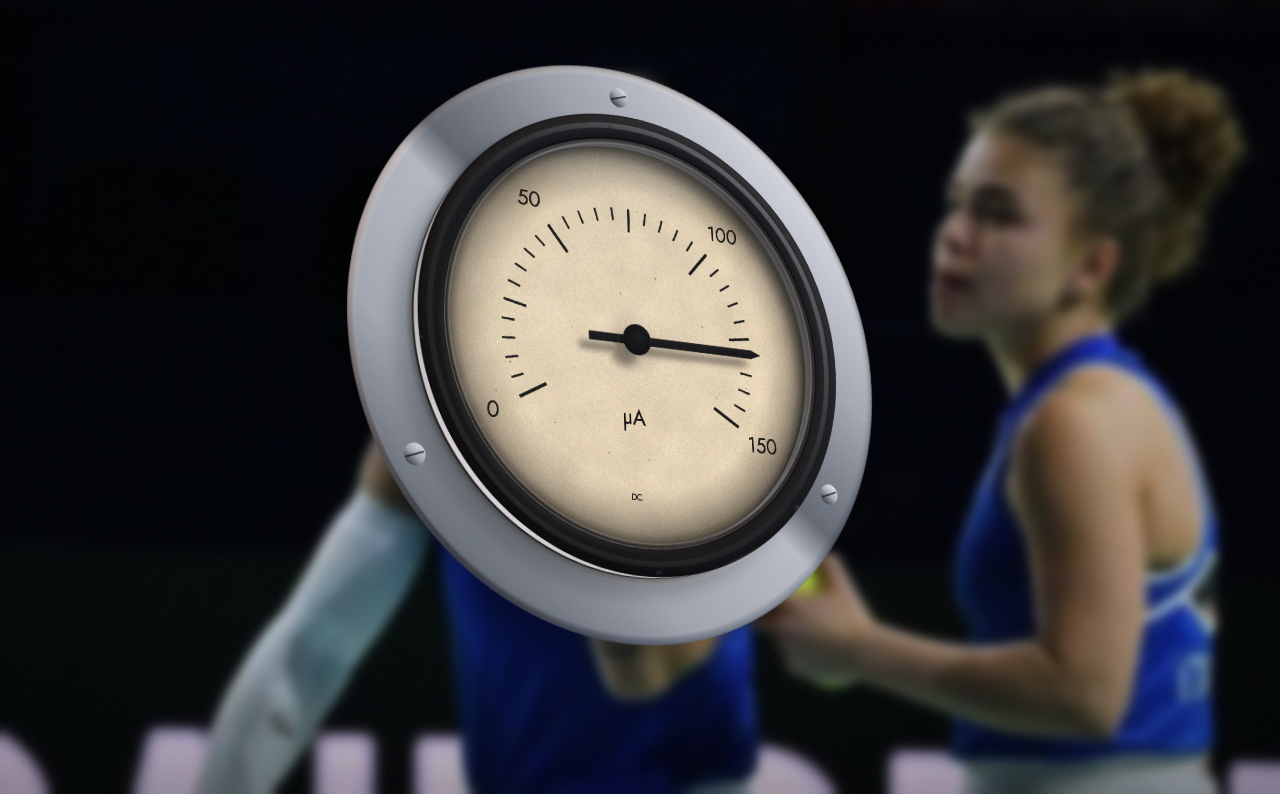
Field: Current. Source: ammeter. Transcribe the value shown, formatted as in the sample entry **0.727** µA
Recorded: **130** µA
